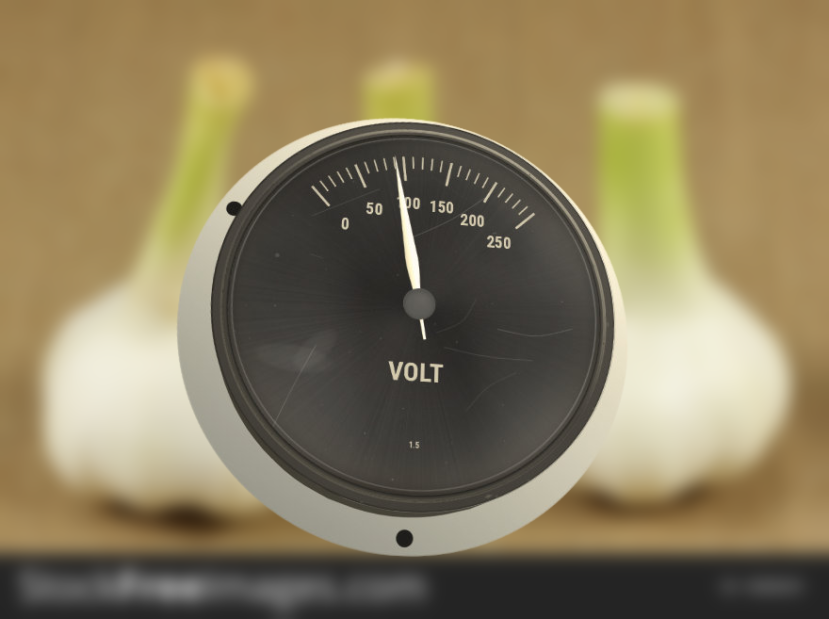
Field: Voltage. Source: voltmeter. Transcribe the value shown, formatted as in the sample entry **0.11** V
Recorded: **90** V
